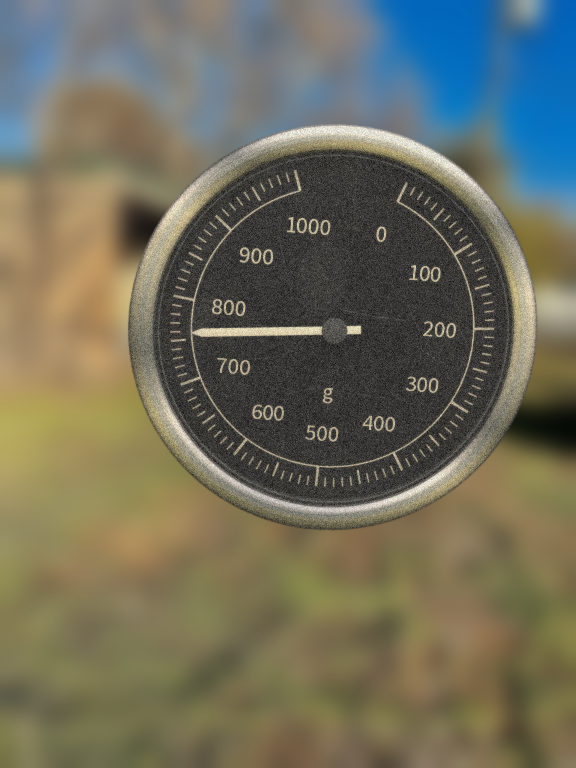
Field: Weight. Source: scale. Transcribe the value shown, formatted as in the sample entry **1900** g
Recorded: **760** g
